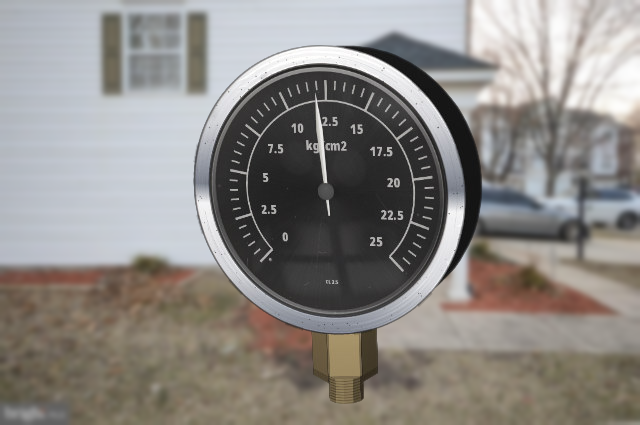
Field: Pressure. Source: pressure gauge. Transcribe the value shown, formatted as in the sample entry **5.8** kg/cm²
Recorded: **12** kg/cm²
